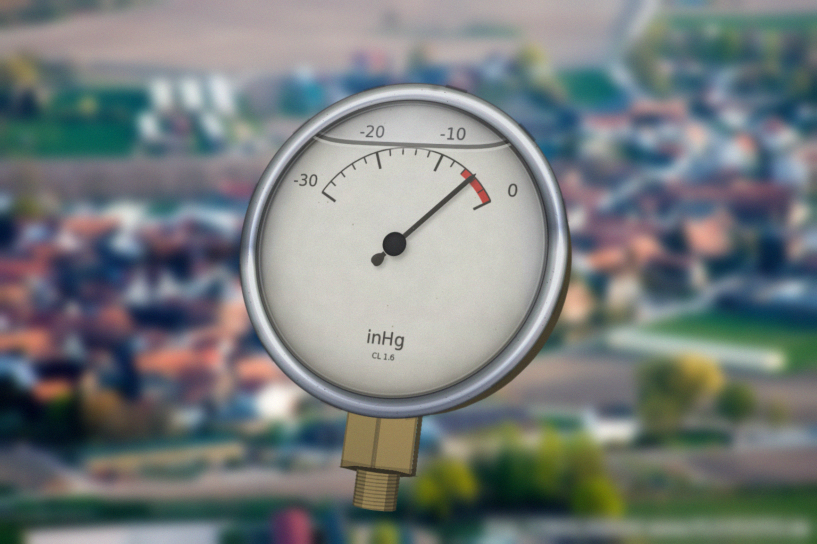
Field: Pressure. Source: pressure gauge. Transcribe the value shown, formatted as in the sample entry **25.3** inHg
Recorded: **-4** inHg
